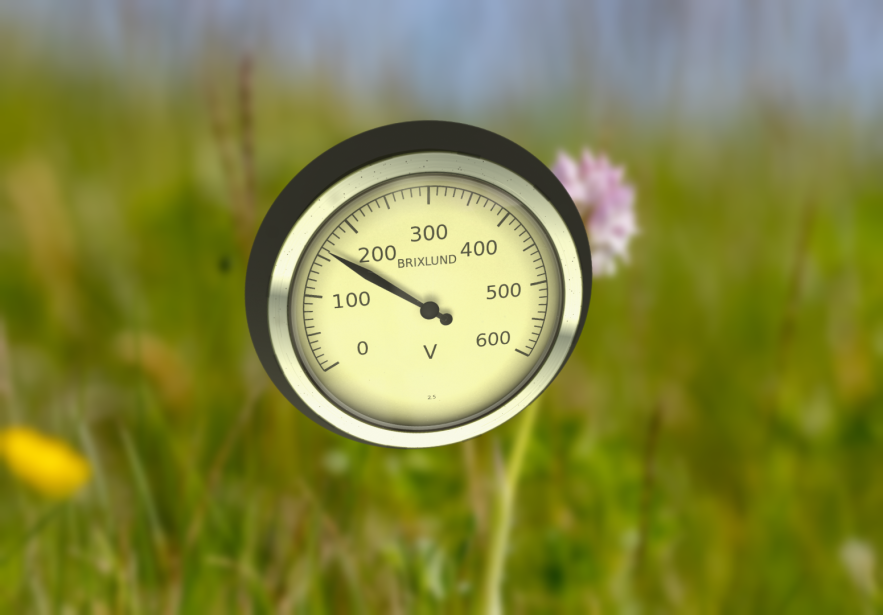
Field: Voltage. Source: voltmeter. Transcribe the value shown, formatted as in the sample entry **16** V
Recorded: **160** V
